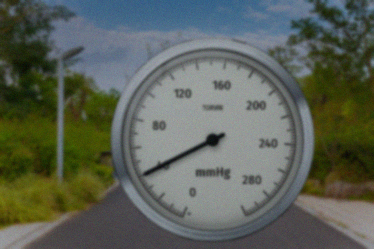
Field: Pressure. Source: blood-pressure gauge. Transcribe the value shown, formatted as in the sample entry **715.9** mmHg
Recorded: **40** mmHg
